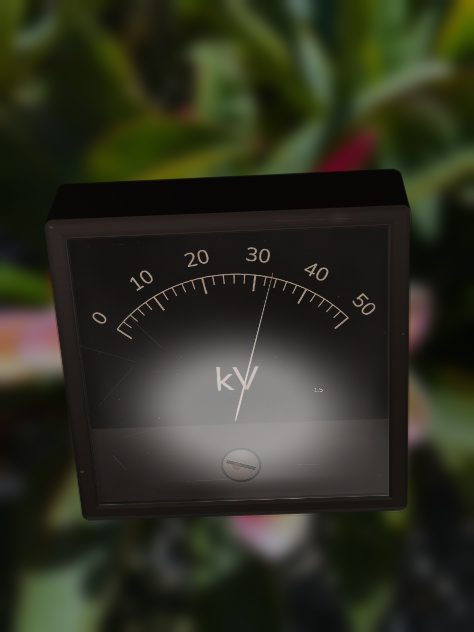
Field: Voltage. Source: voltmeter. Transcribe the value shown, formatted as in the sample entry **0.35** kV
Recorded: **33** kV
